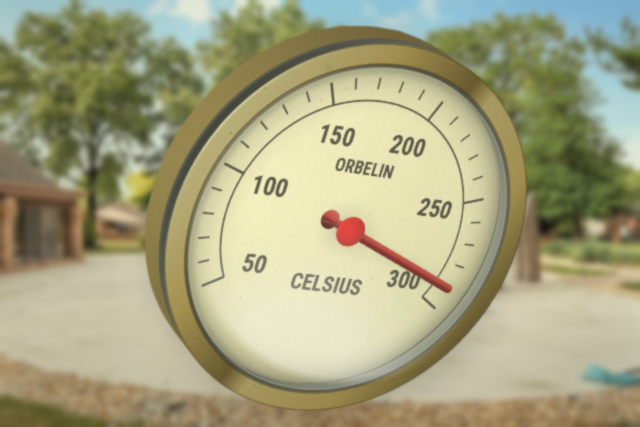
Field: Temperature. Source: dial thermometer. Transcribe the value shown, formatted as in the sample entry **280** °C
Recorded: **290** °C
